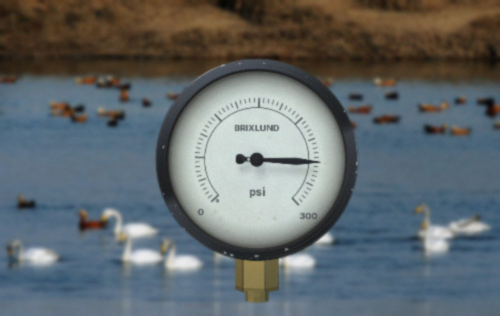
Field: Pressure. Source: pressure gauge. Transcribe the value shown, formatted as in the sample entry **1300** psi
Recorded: **250** psi
